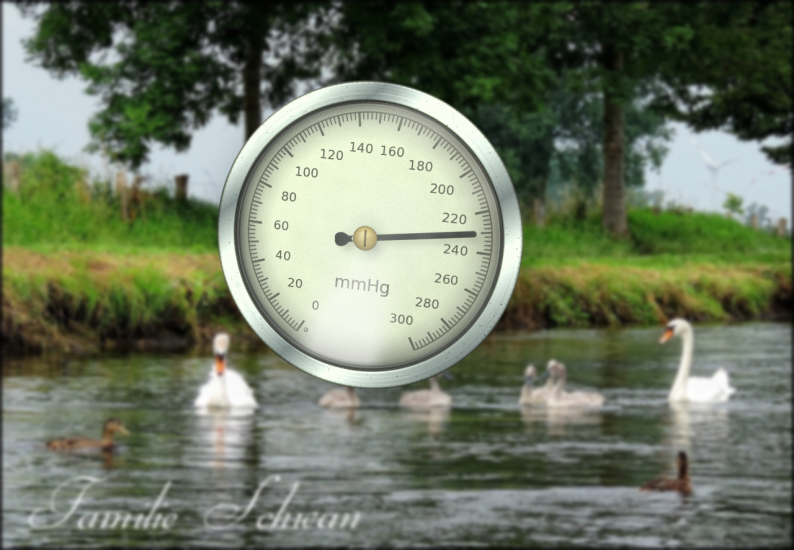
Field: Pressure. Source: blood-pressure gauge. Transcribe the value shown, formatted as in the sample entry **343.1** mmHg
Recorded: **230** mmHg
